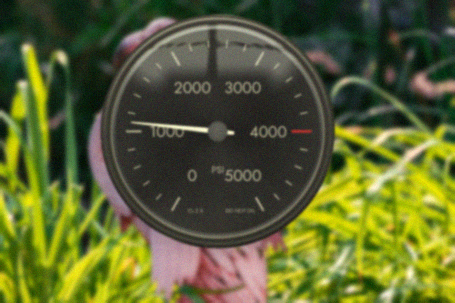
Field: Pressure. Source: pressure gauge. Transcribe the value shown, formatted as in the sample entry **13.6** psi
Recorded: **1100** psi
